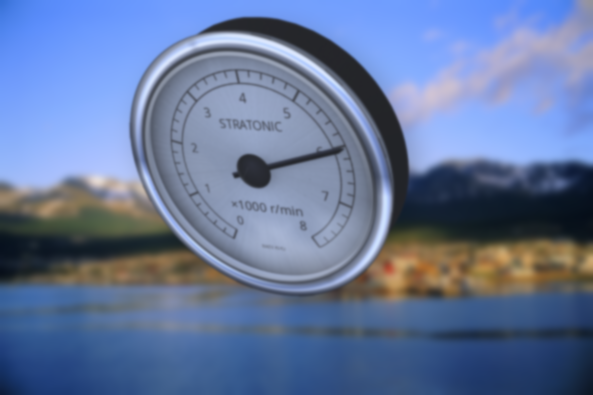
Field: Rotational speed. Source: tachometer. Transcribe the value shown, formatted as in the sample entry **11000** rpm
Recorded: **6000** rpm
